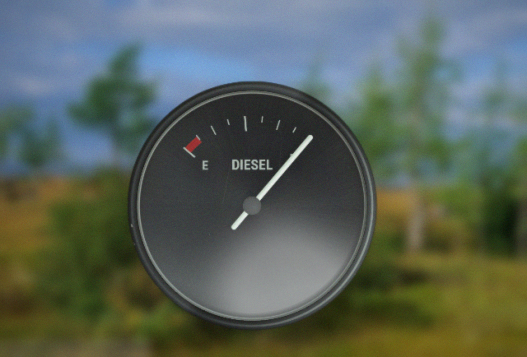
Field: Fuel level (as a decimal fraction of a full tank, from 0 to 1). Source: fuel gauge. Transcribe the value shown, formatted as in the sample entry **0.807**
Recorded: **1**
